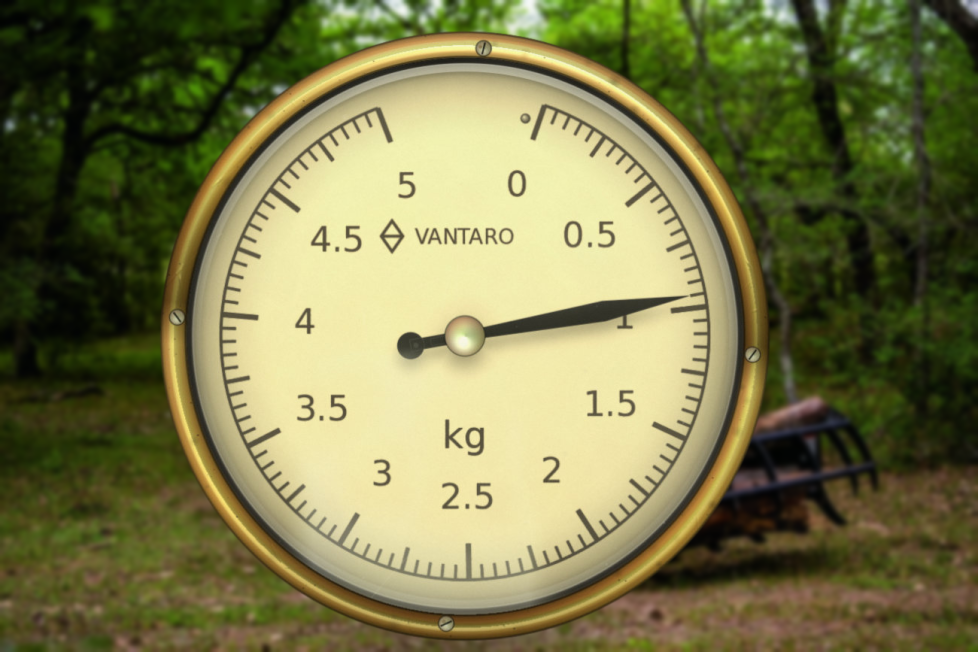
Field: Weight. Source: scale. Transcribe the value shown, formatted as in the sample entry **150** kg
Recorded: **0.95** kg
